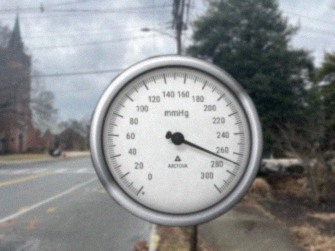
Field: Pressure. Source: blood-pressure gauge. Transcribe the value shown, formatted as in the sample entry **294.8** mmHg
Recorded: **270** mmHg
